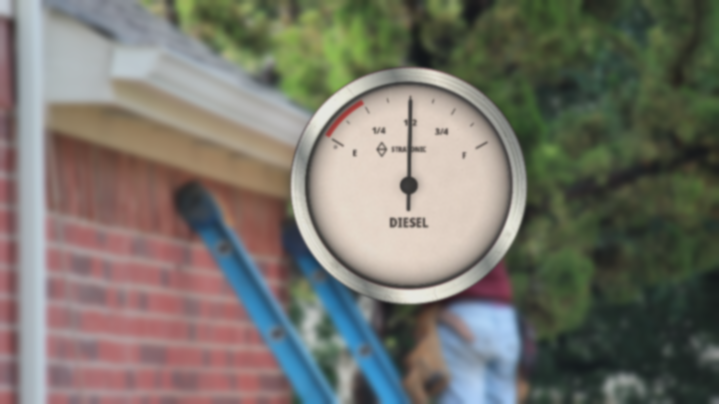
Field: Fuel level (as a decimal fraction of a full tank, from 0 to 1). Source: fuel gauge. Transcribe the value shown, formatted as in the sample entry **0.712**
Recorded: **0.5**
